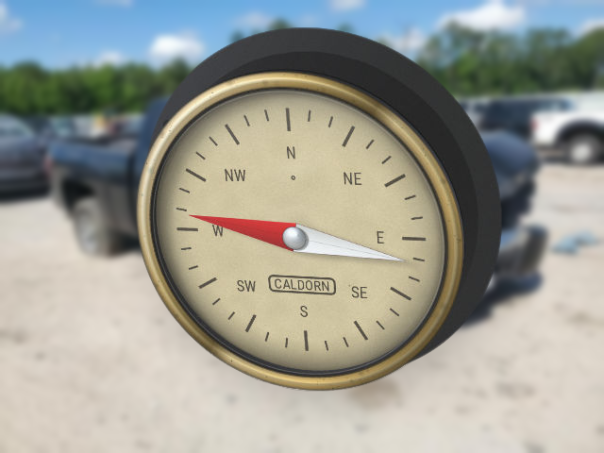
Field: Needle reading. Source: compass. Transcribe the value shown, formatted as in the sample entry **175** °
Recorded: **280** °
